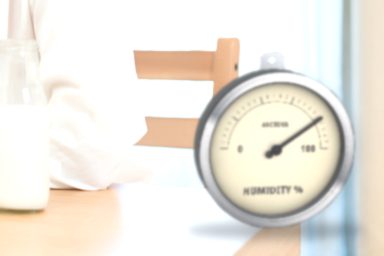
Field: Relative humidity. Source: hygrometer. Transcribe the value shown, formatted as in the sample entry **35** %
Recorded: **80** %
